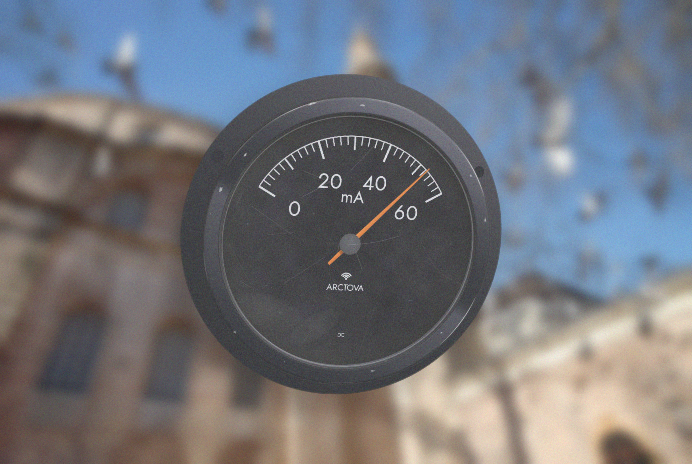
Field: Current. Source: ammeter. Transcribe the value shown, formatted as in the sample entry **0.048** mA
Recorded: **52** mA
